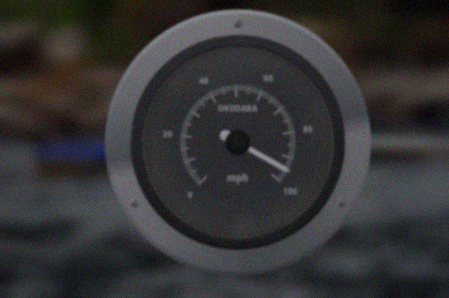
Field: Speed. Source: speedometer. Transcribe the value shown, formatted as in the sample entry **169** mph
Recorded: **95** mph
